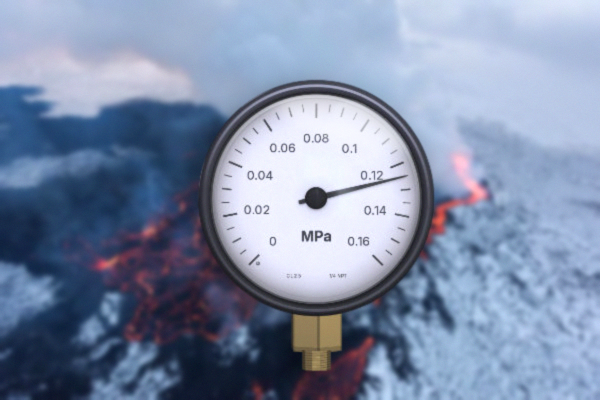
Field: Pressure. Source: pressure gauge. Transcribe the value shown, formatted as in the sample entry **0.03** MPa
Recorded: **0.125** MPa
